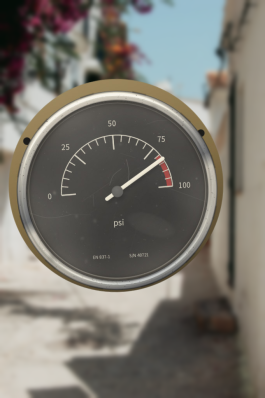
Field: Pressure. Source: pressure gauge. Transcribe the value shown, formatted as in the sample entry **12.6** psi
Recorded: **82.5** psi
